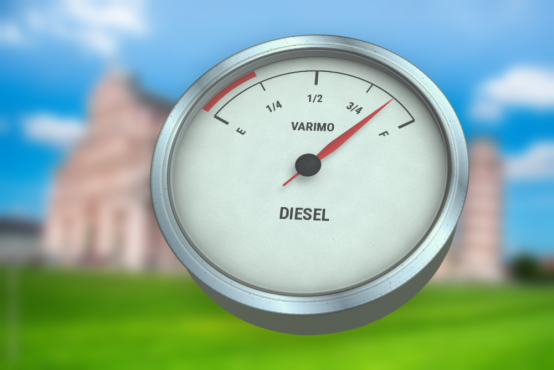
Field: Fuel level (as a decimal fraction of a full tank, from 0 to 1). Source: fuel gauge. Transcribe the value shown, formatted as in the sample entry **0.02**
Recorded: **0.875**
